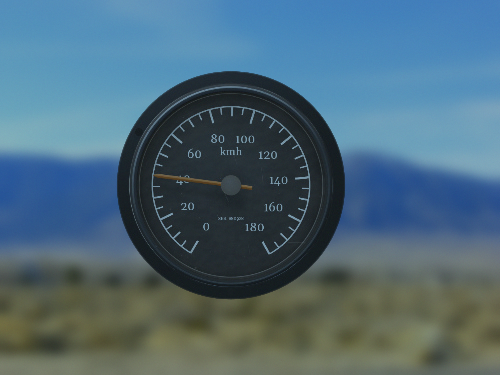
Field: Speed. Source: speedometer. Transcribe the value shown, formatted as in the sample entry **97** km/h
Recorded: **40** km/h
